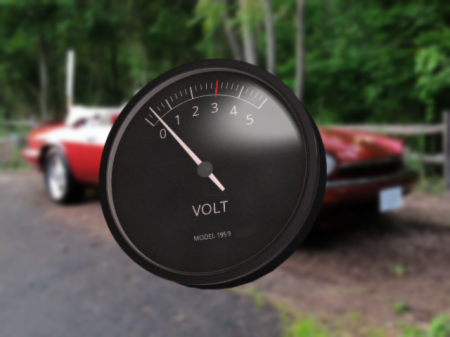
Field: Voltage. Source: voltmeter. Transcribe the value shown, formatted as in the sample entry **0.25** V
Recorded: **0.4** V
